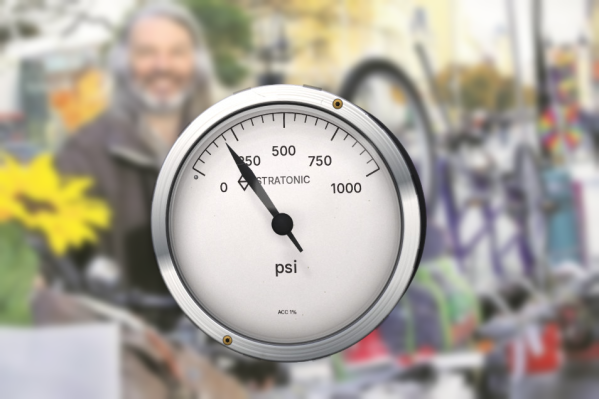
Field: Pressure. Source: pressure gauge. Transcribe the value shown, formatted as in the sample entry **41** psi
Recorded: **200** psi
